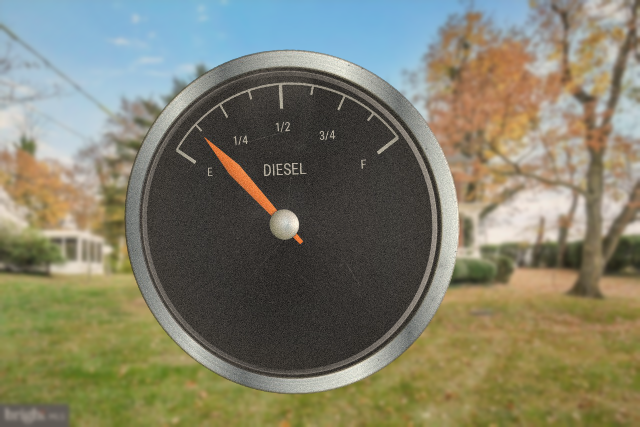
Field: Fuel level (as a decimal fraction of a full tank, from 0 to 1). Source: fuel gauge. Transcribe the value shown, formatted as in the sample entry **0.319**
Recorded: **0.125**
